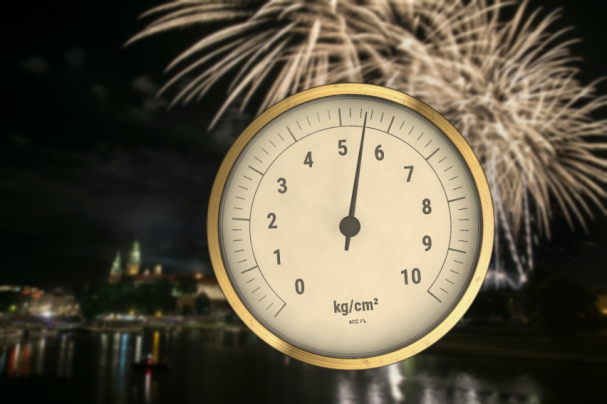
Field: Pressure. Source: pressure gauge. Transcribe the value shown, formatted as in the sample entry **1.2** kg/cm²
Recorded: **5.5** kg/cm²
